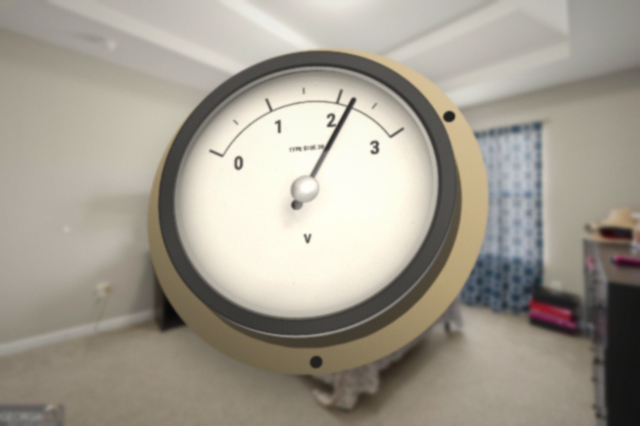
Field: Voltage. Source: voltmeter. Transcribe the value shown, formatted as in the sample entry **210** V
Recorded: **2.25** V
